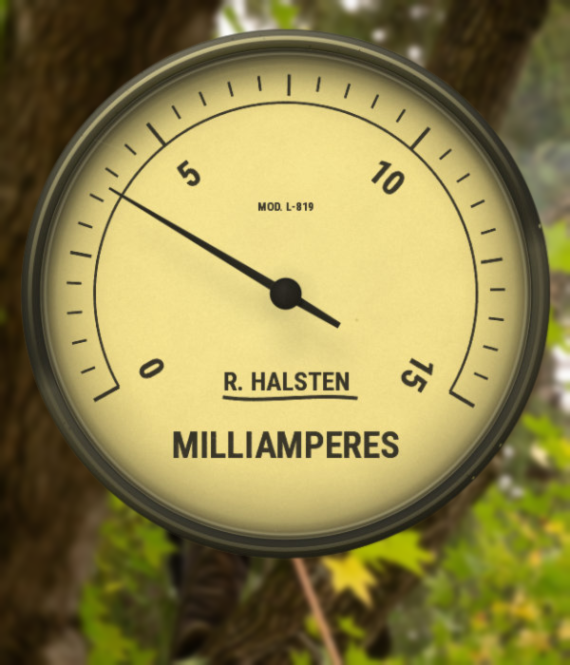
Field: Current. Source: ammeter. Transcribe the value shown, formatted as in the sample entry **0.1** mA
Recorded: **3.75** mA
